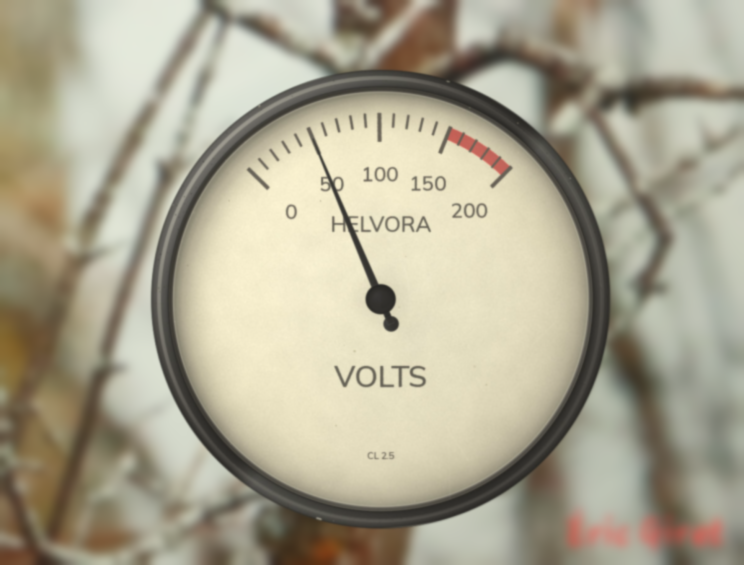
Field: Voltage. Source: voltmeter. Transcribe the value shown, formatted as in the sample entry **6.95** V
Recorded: **50** V
